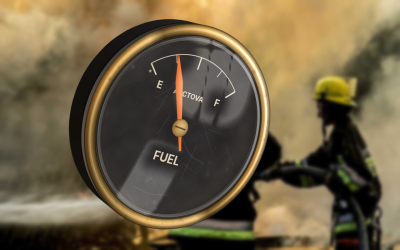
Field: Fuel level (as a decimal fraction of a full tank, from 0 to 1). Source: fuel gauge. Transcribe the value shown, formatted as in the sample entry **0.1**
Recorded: **0.25**
